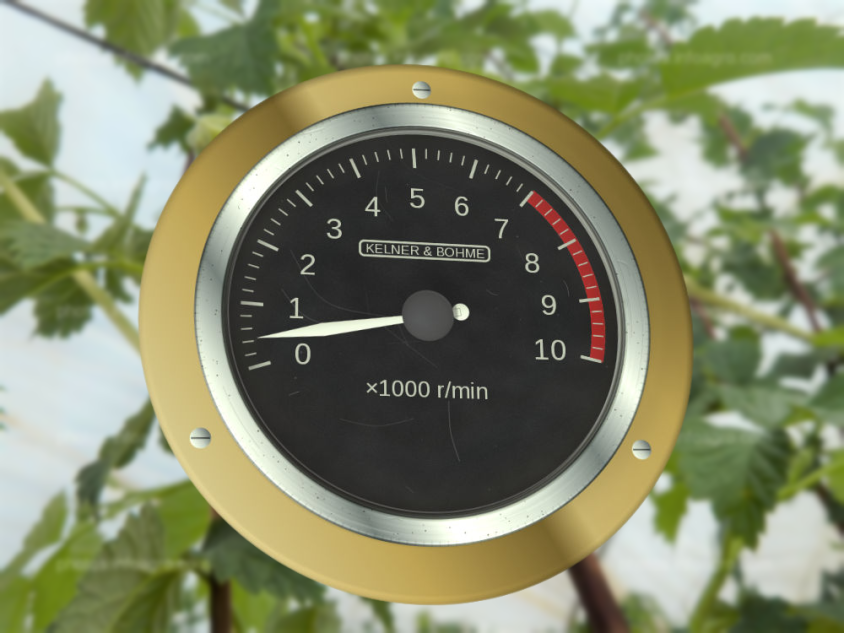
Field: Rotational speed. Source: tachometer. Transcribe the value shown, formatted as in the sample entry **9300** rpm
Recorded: **400** rpm
